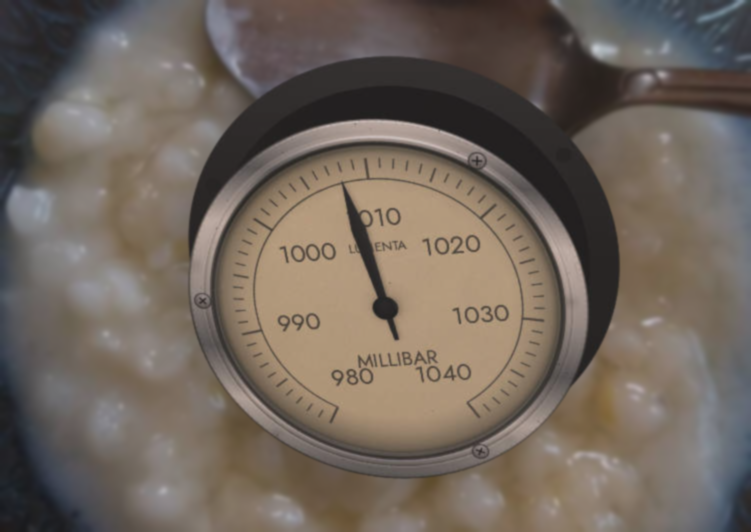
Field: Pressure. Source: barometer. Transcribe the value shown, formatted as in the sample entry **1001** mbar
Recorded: **1008** mbar
